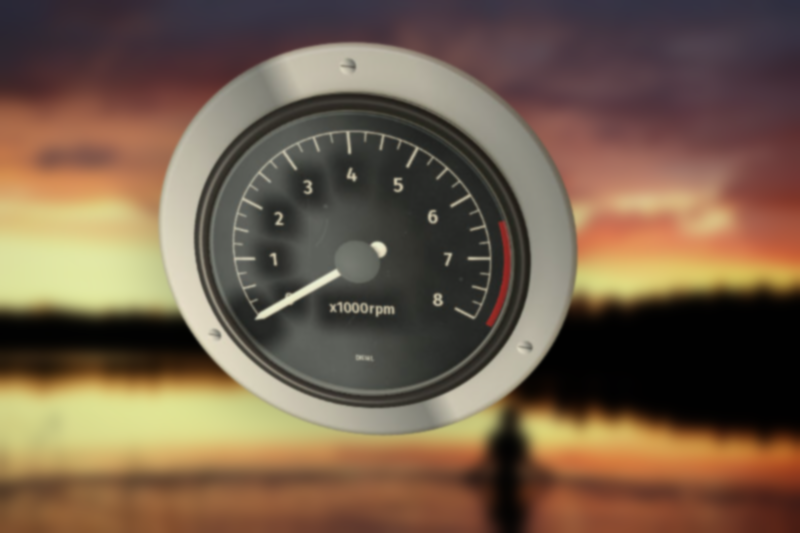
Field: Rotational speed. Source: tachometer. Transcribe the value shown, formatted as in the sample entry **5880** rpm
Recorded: **0** rpm
